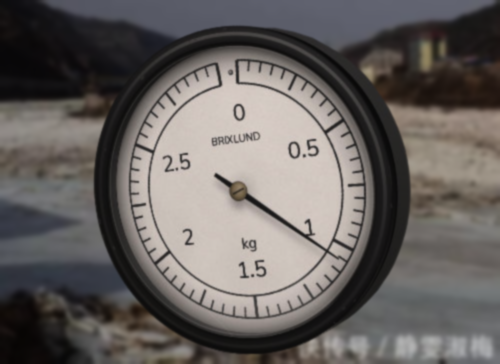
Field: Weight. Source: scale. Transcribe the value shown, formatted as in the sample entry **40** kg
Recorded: **1.05** kg
